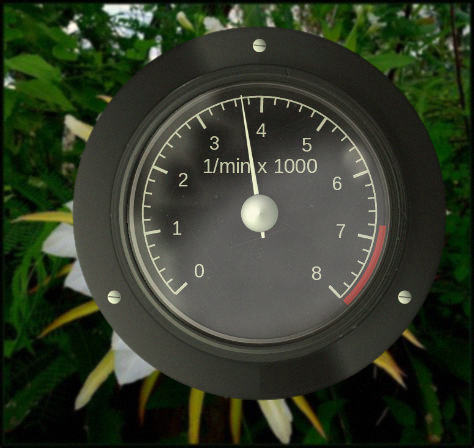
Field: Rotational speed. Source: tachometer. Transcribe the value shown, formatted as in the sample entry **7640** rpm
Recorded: **3700** rpm
